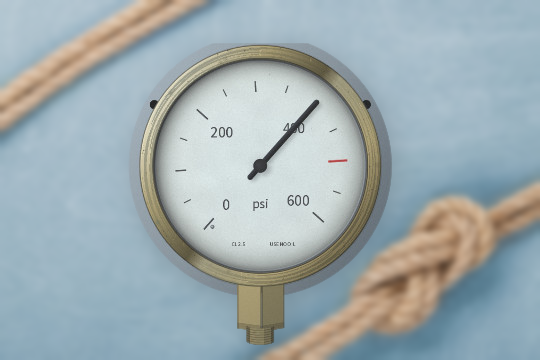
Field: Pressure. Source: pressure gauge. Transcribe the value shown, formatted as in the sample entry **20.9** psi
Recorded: **400** psi
